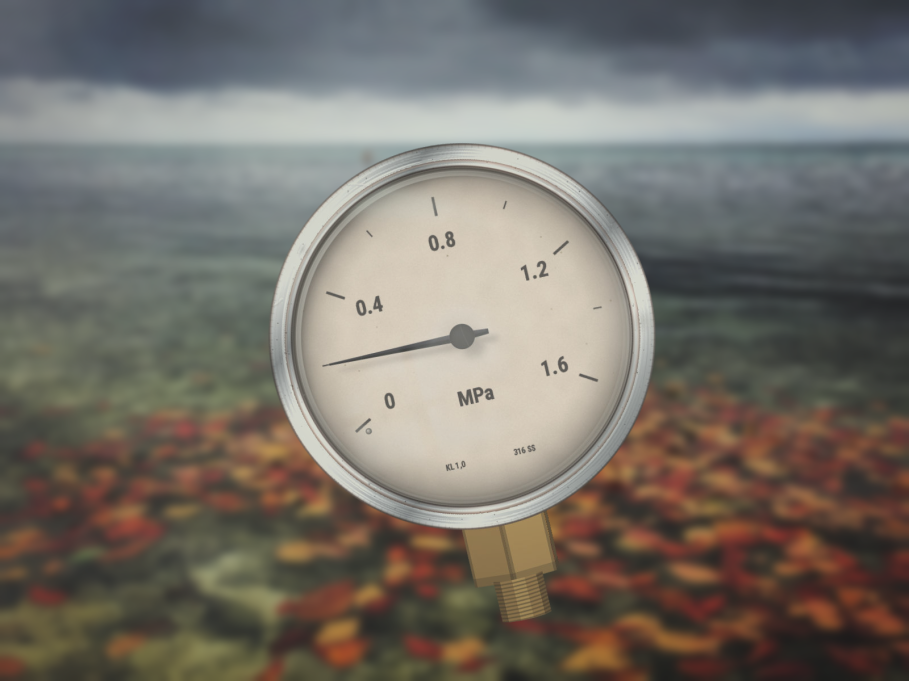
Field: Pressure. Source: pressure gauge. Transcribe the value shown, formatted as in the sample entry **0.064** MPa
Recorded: **0.2** MPa
